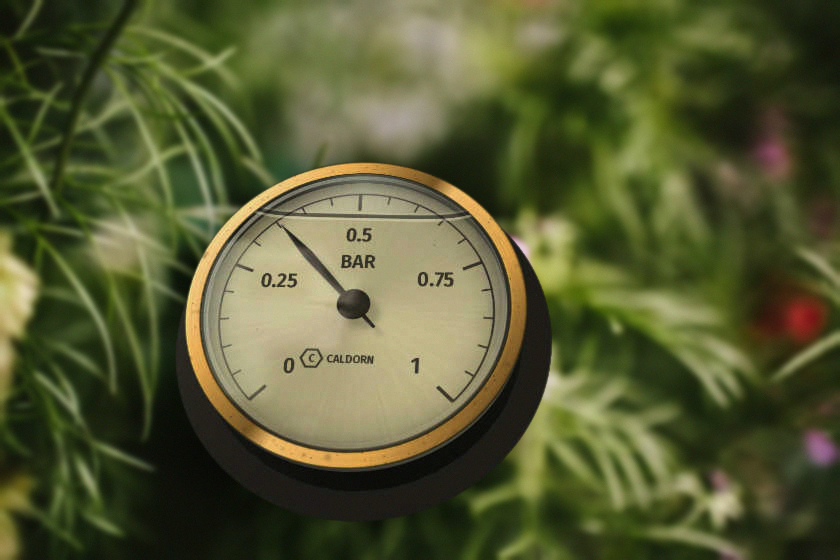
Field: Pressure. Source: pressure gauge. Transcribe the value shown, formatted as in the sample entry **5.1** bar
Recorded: **0.35** bar
